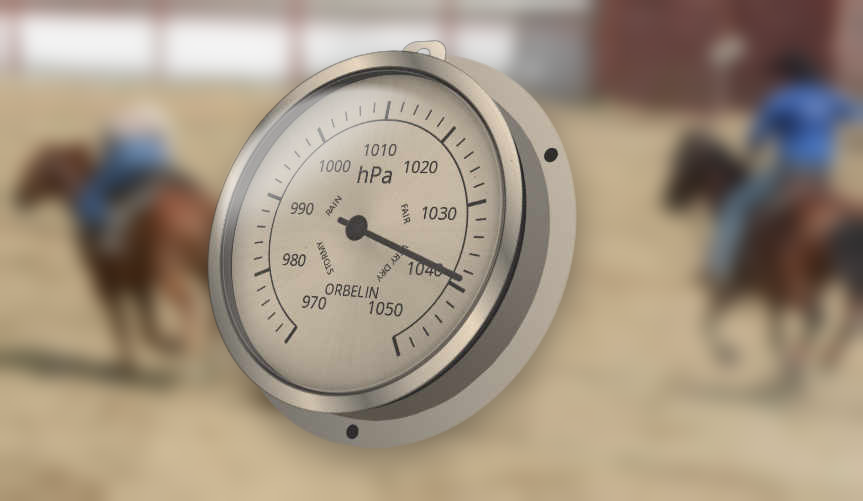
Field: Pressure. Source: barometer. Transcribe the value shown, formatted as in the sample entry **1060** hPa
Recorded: **1039** hPa
